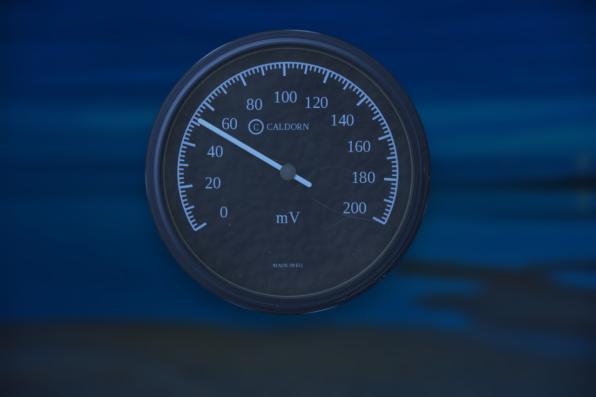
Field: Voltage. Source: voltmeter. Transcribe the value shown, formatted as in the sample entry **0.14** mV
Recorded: **52** mV
